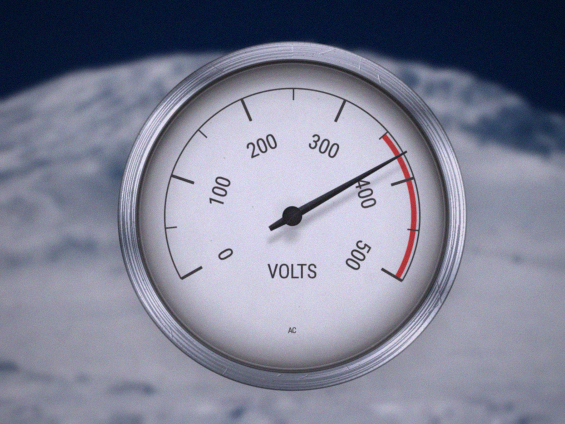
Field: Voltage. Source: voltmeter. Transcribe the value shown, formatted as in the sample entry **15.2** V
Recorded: **375** V
